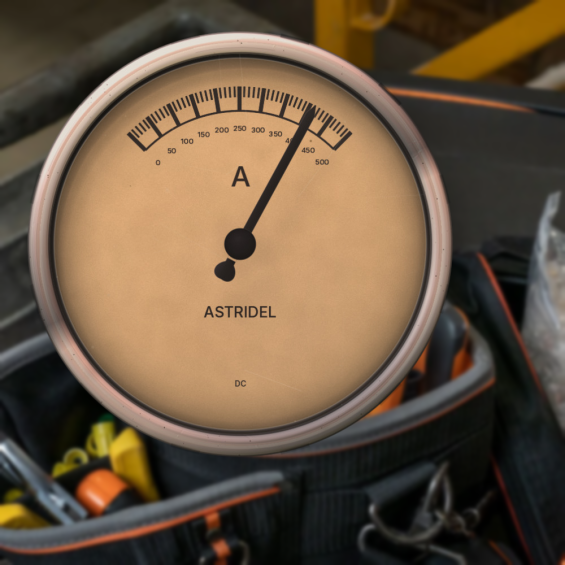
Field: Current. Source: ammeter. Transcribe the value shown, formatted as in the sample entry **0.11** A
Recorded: **410** A
